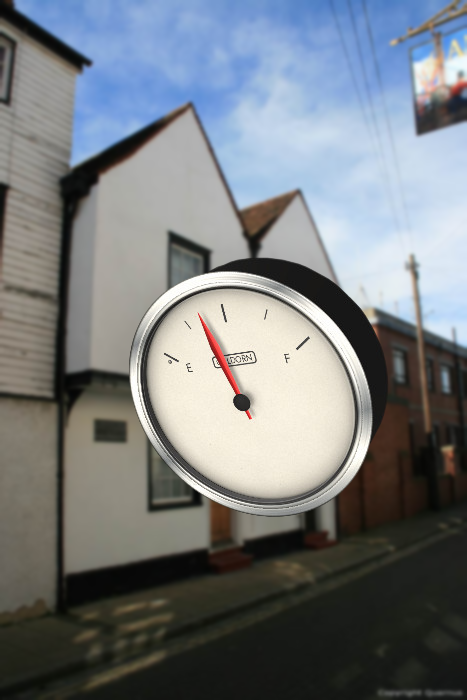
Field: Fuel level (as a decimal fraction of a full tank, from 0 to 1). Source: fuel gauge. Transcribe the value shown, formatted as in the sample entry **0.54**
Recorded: **0.375**
